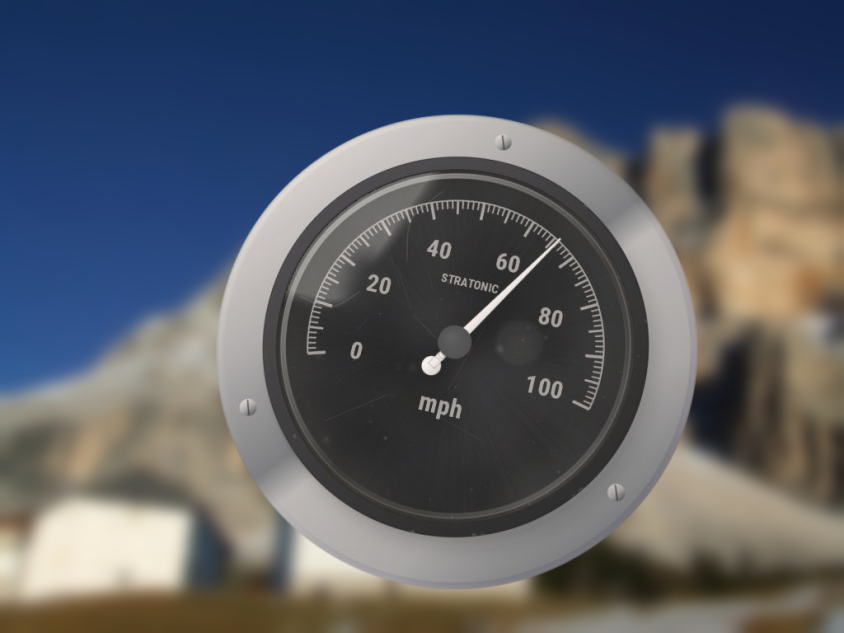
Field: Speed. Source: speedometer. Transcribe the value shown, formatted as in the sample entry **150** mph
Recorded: **66** mph
